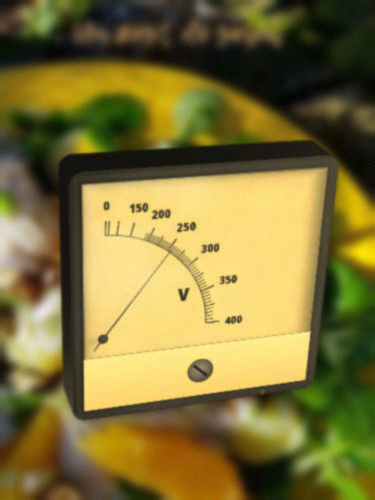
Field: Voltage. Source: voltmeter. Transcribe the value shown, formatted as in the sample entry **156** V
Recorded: **250** V
